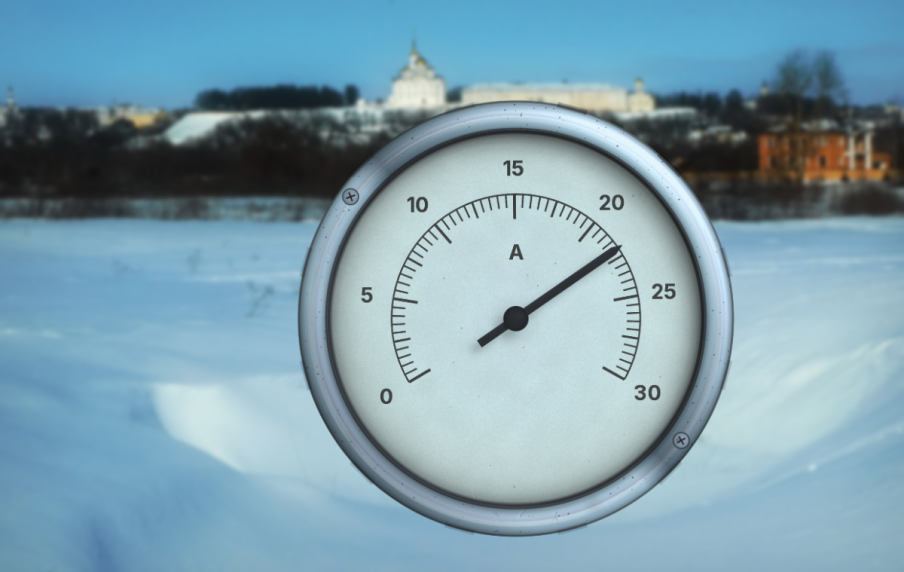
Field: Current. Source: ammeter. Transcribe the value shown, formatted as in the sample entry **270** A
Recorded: **22** A
